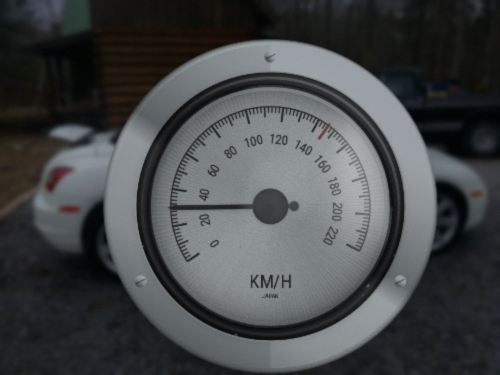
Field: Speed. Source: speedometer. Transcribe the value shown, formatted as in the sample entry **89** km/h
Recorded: **30** km/h
